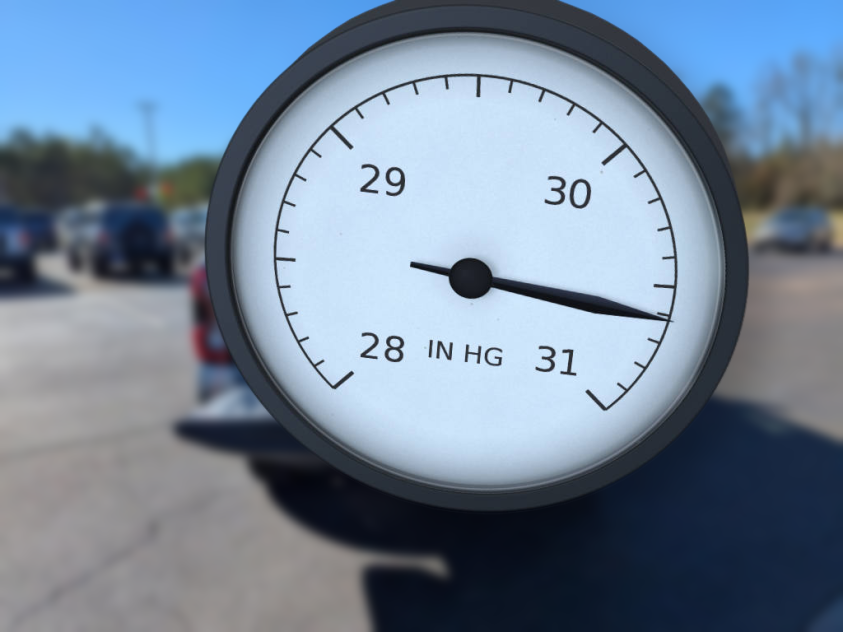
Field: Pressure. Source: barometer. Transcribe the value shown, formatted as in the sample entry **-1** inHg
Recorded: **30.6** inHg
